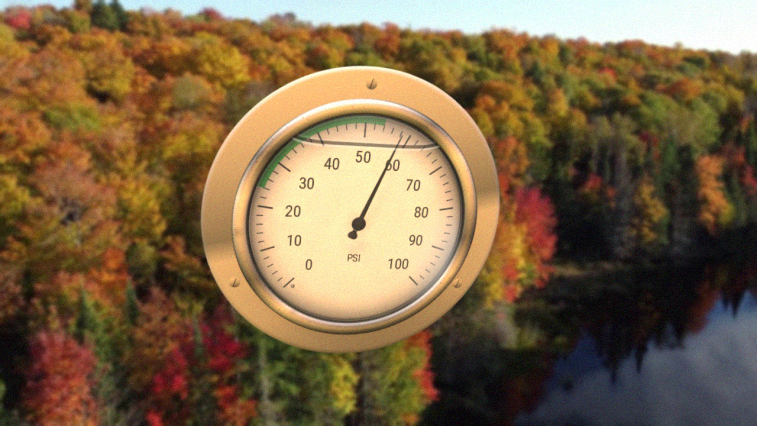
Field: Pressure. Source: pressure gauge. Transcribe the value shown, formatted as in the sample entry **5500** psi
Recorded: **58** psi
